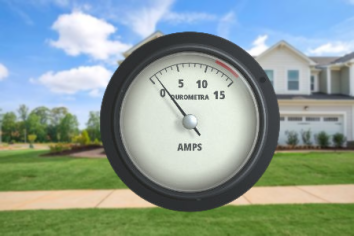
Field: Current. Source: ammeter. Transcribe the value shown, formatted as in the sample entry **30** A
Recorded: **1** A
